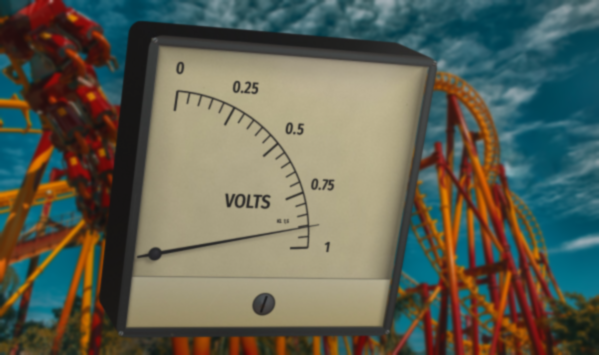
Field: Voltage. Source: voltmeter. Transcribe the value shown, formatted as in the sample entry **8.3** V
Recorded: **0.9** V
